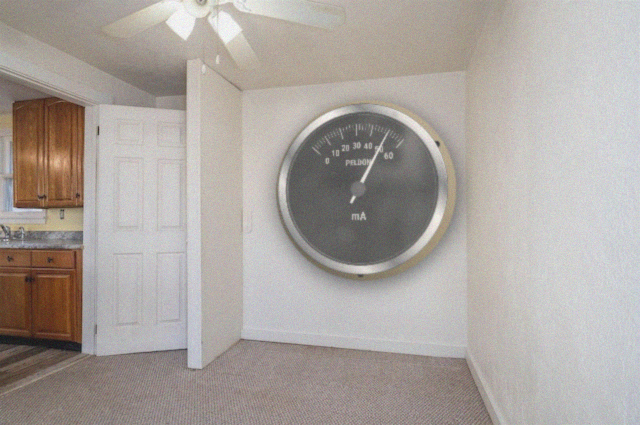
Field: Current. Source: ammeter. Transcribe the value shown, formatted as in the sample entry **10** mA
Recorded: **50** mA
